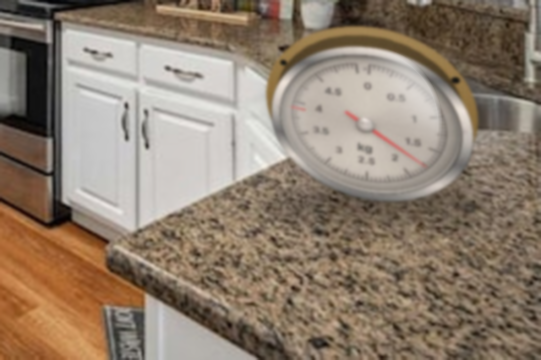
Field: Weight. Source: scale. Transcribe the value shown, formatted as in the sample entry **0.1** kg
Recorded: **1.75** kg
